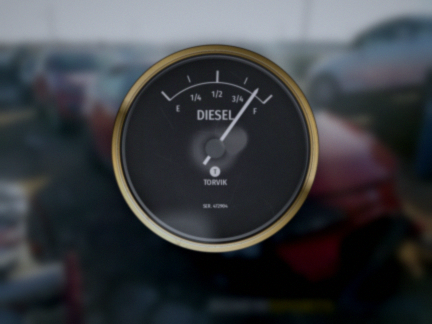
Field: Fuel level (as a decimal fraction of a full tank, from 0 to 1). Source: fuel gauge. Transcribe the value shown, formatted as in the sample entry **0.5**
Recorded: **0.875**
